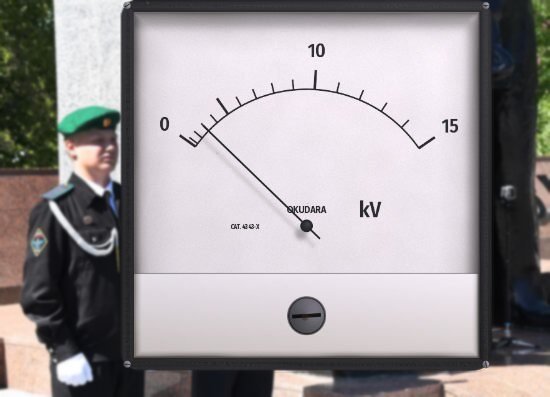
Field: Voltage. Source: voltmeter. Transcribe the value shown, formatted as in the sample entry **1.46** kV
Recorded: **3** kV
